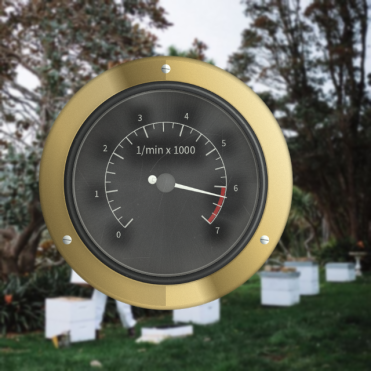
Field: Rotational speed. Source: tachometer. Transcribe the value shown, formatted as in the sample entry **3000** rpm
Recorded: **6250** rpm
